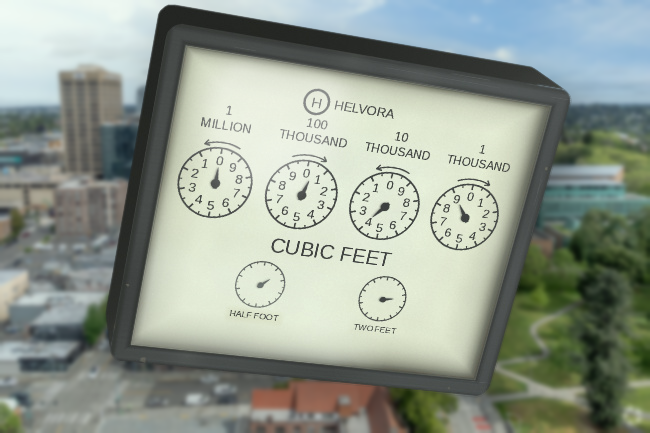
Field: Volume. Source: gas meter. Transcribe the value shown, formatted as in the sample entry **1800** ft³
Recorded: **3900** ft³
